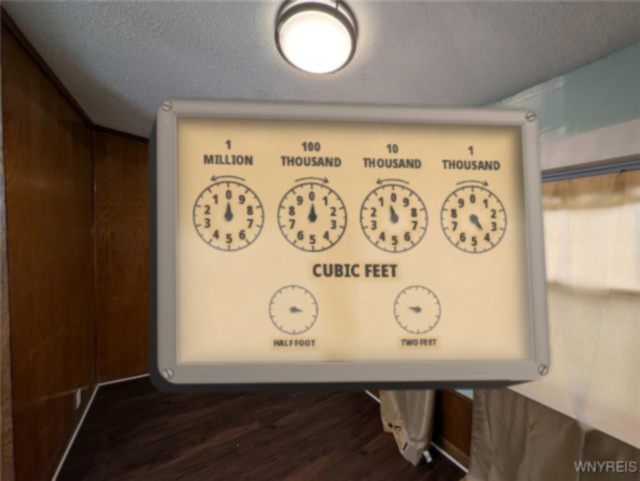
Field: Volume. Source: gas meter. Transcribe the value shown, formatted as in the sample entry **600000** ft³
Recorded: **400** ft³
